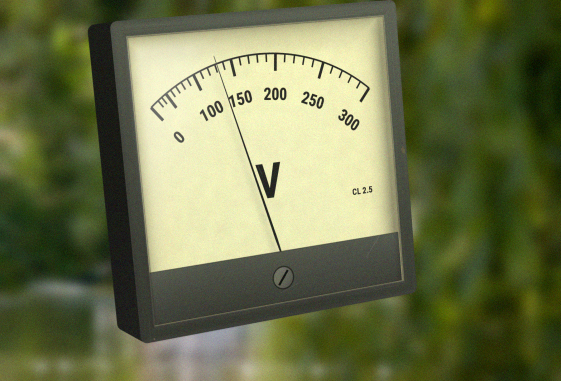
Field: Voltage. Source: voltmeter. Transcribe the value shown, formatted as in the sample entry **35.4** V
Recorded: **130** V
